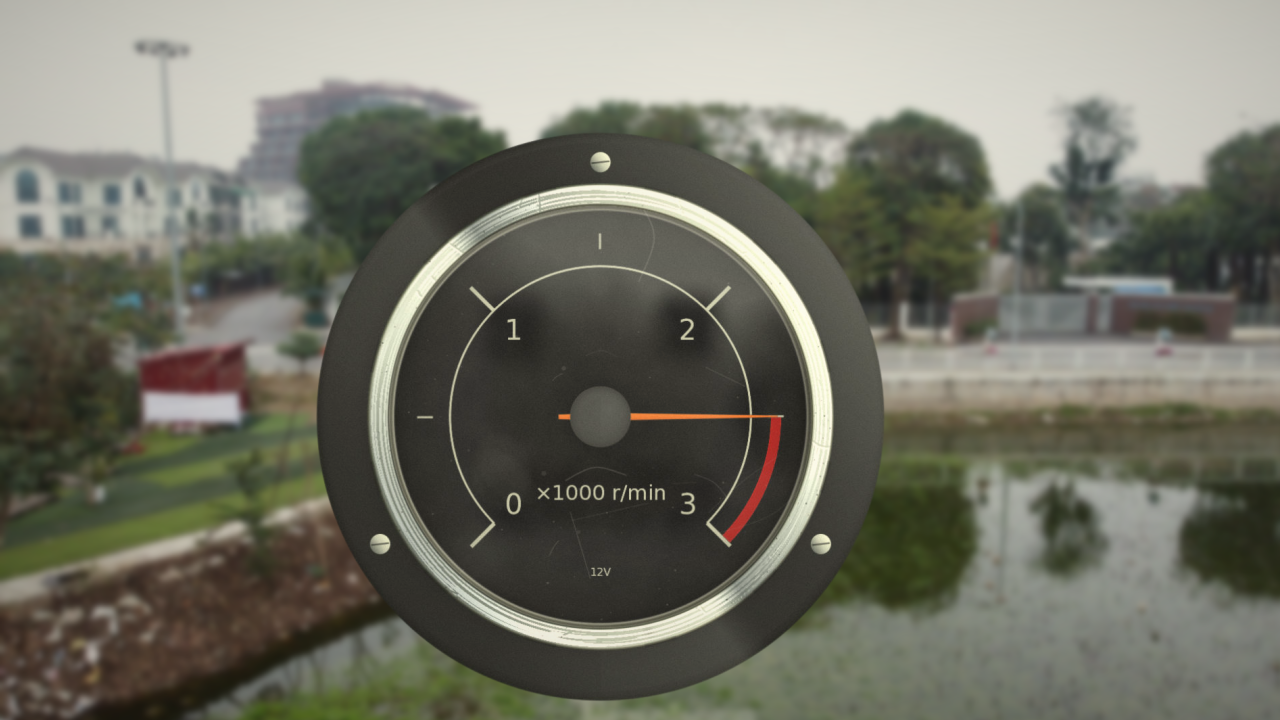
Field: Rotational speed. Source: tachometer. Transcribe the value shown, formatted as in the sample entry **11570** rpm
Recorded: **2500** rpm
